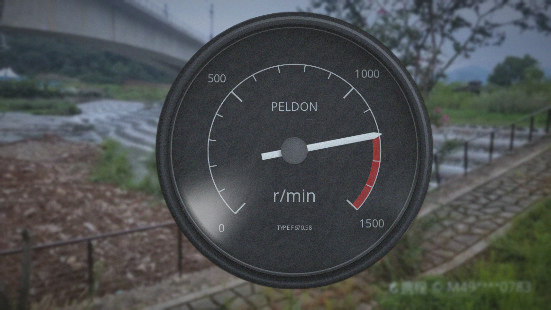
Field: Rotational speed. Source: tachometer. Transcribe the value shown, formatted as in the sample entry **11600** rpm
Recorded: **1200** rpm
